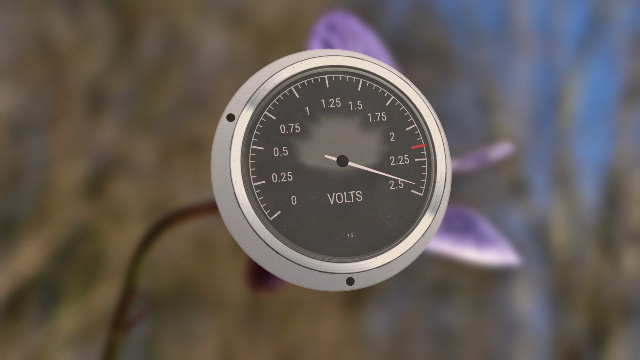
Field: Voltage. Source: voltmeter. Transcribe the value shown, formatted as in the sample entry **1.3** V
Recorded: **2.45** V
